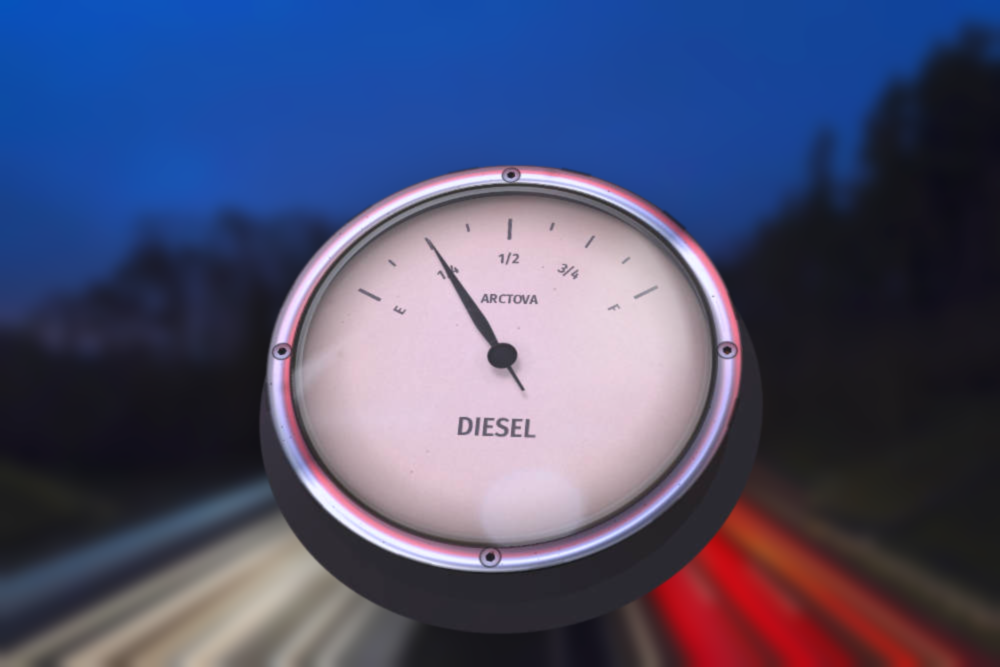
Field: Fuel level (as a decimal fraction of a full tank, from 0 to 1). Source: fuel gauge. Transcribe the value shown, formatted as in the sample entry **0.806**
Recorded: **0.25**
